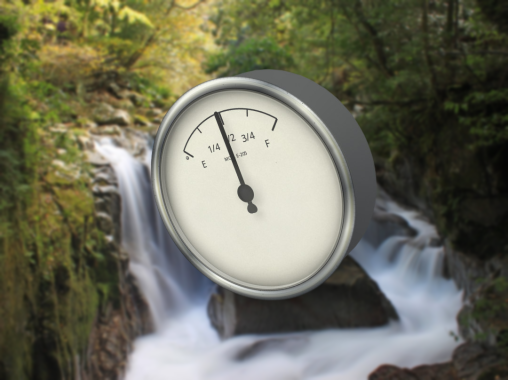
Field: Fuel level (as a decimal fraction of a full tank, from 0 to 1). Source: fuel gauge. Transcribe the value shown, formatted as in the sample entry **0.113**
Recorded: **0.5**
